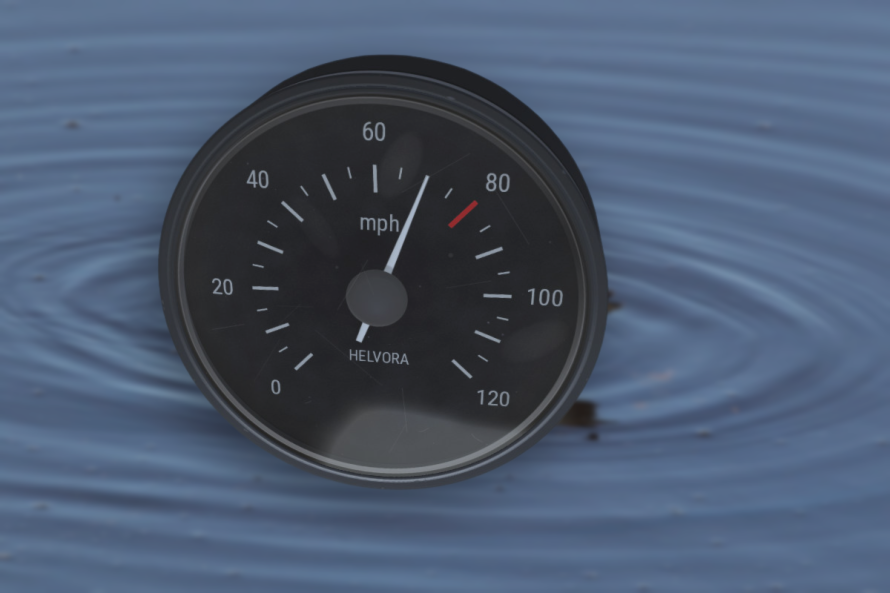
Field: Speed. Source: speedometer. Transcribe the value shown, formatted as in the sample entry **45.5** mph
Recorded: **70** mph
